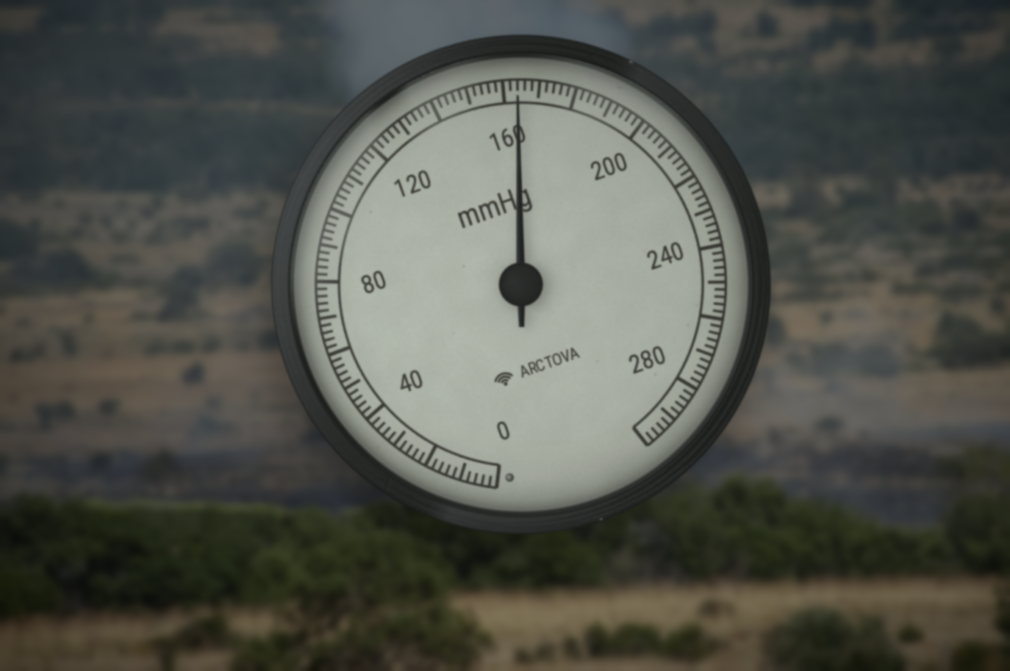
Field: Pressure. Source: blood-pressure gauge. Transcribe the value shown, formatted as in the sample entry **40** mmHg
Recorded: **164** mmHg
